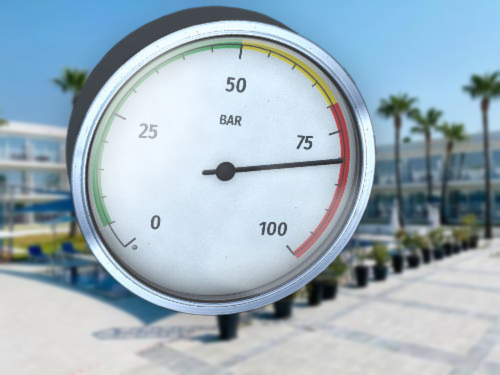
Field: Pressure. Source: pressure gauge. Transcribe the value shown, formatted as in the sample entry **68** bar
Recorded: **80** bar
